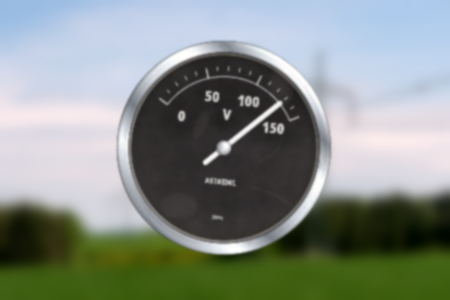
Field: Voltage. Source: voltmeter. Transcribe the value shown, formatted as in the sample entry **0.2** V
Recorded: **130** V
